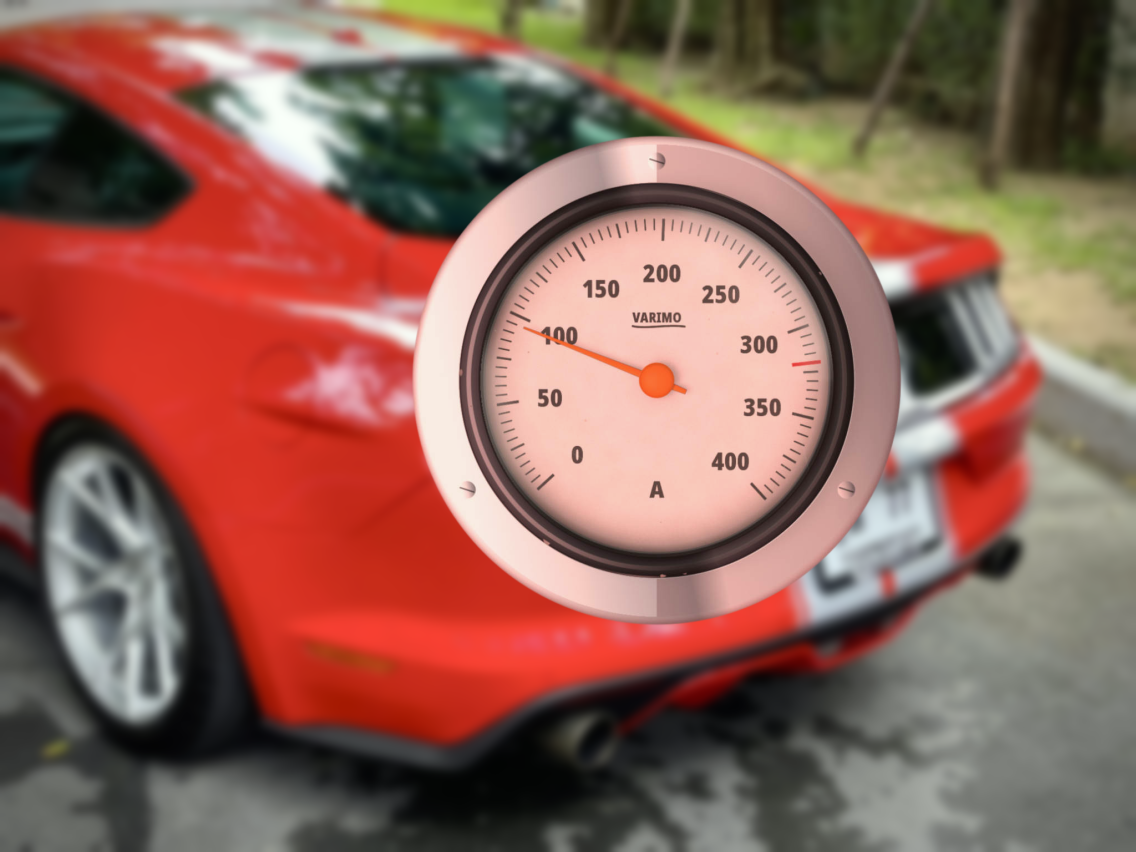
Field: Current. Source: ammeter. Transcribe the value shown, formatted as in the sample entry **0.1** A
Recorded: **95** A
